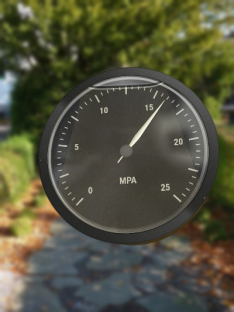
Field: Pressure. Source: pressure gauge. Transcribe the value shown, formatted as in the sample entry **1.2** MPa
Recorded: **16** MPa
